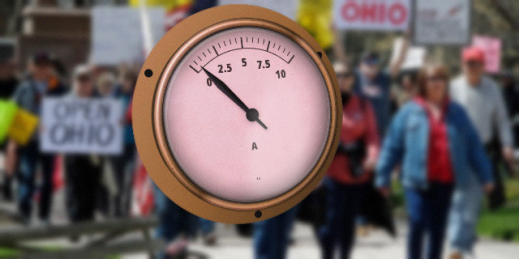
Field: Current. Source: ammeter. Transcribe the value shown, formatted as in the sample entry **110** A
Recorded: **0.5** A
